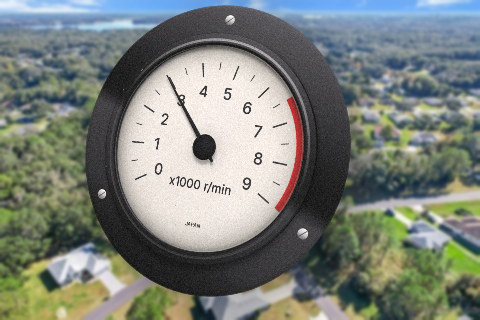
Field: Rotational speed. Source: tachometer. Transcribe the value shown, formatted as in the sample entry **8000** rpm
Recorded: **3000** rpm
